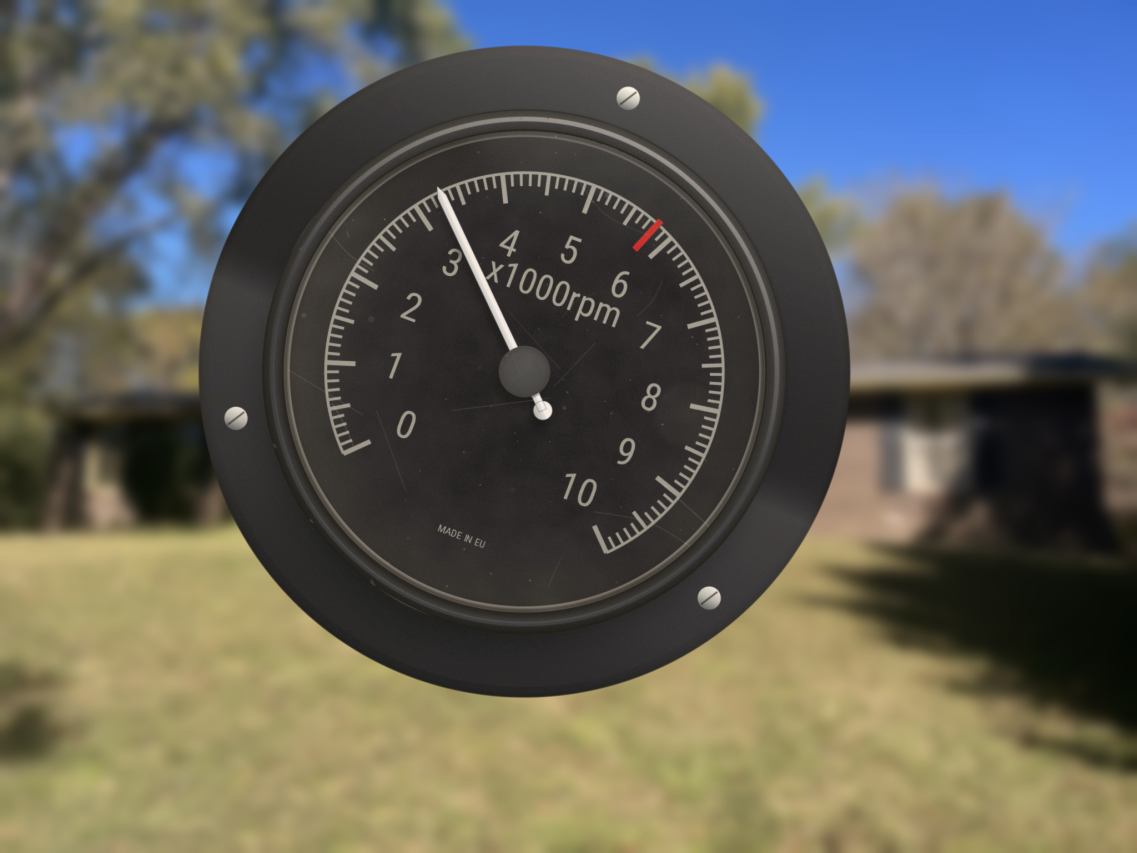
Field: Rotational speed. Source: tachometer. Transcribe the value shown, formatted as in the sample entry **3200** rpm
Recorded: **3300** rpm
